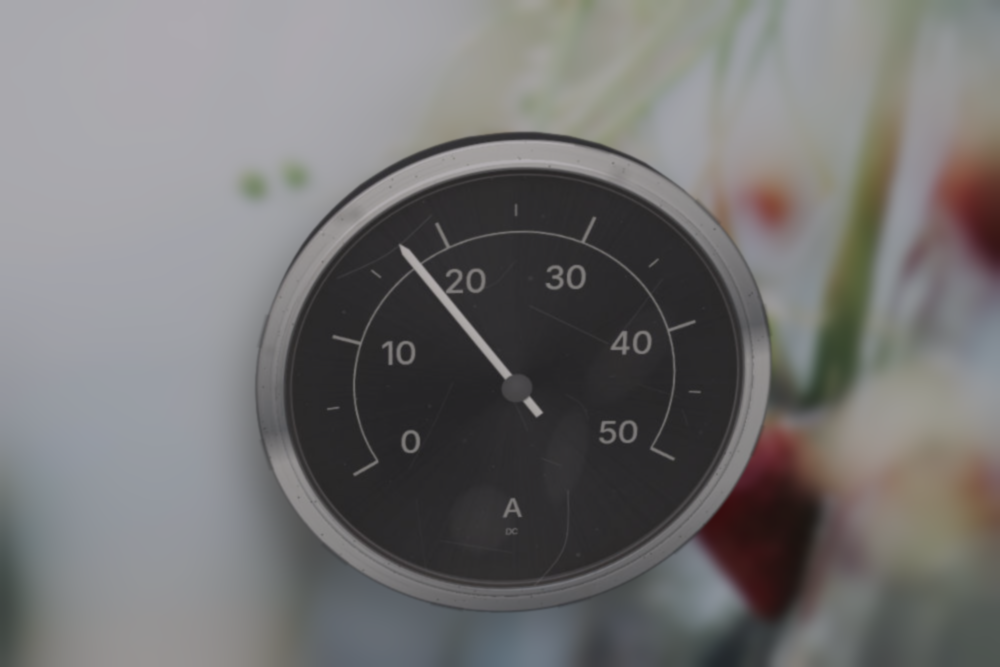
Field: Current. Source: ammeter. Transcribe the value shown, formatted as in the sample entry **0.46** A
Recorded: **17.5** A
